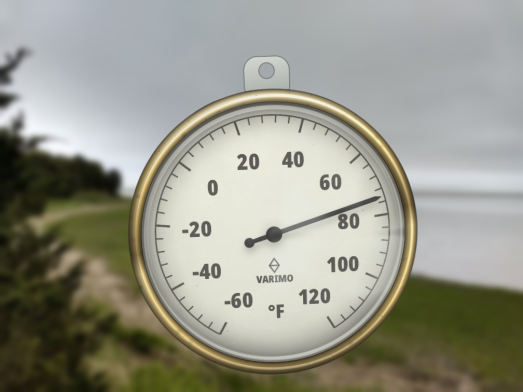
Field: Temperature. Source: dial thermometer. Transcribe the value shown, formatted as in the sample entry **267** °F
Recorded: **74** °F
